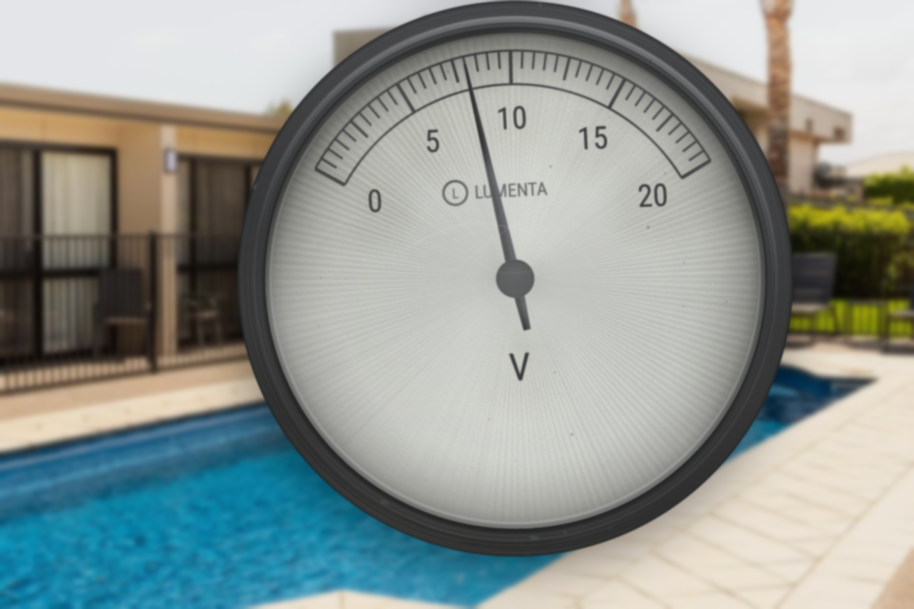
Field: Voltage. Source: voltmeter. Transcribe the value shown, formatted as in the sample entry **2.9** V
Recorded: **8** V
